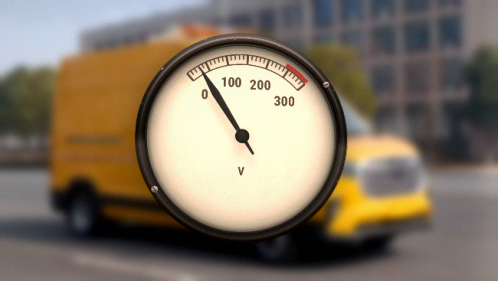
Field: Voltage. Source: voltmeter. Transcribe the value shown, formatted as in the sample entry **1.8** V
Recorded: **30** V
